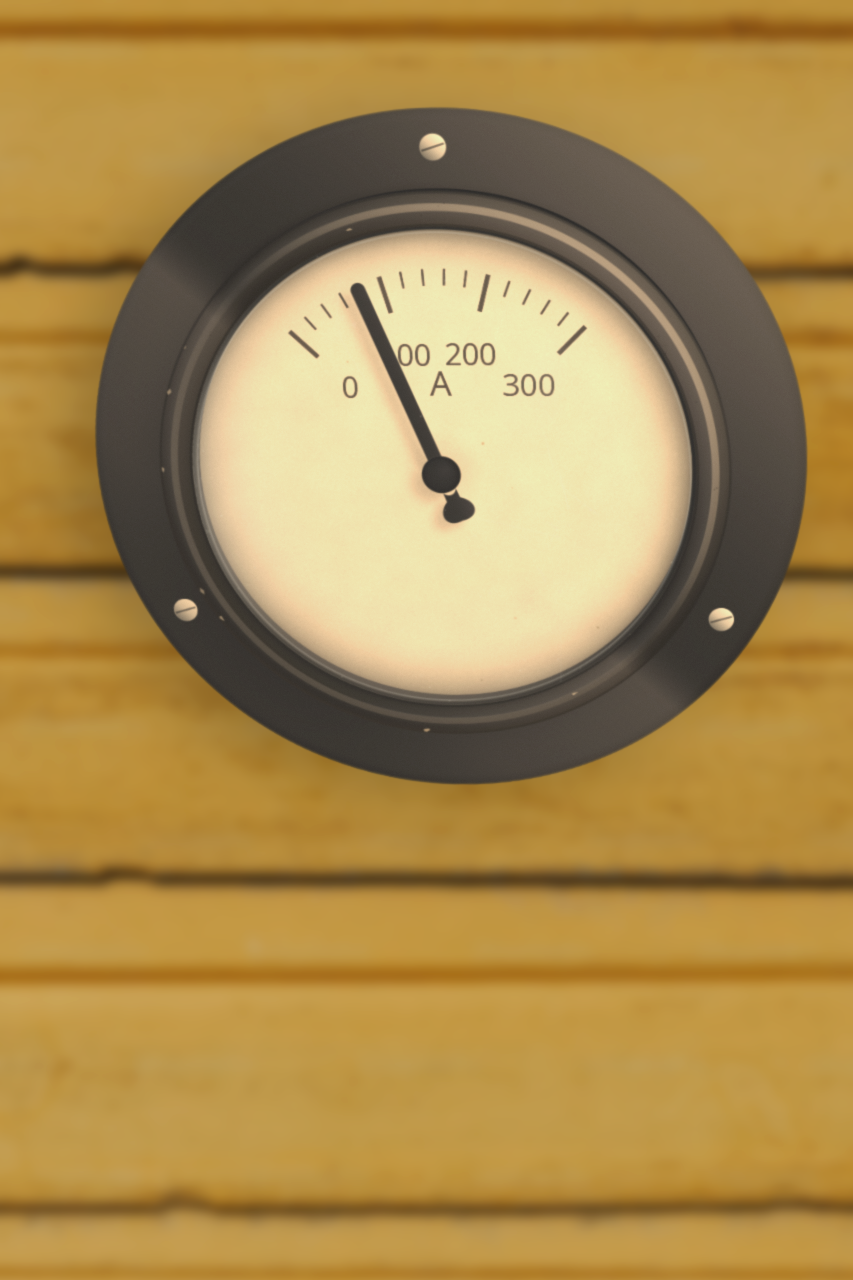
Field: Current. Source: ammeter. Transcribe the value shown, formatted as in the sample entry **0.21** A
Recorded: **80** A
